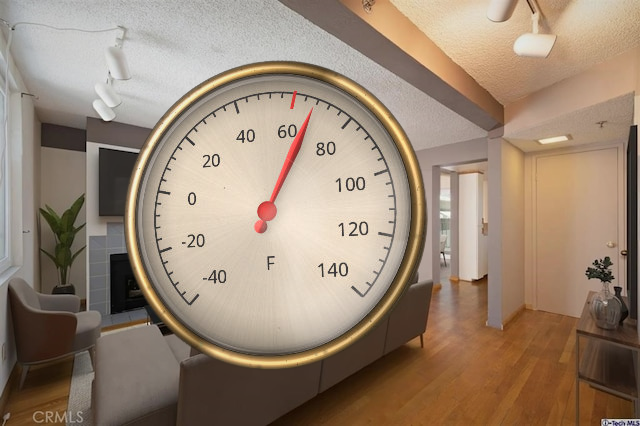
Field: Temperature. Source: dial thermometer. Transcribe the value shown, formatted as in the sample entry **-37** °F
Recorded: **68** °F
